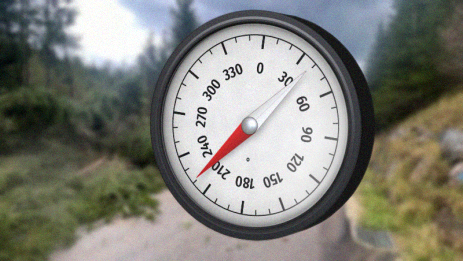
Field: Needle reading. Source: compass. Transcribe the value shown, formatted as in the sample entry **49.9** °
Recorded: **220** °
